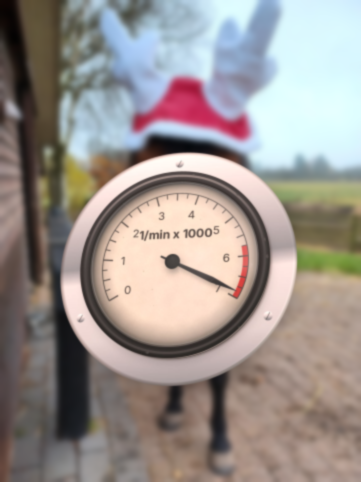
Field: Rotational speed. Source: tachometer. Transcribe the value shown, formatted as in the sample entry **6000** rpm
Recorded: **6875** rpm
